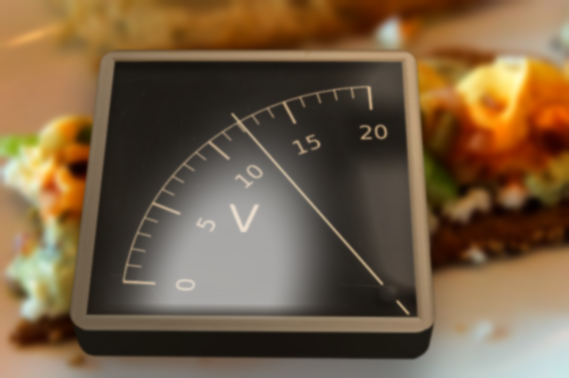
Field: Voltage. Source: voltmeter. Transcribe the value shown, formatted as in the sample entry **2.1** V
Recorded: **12** V
